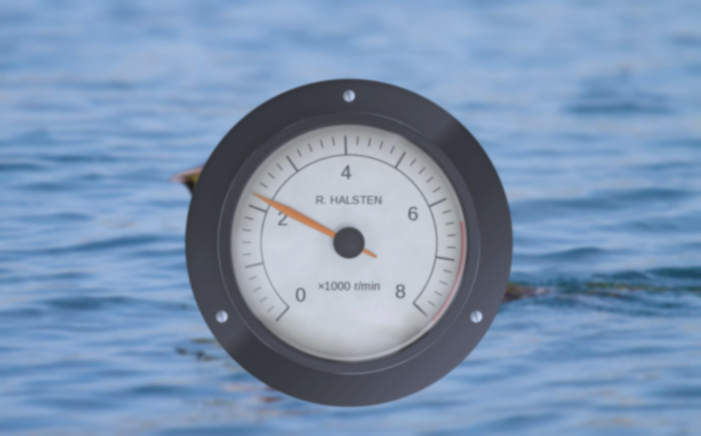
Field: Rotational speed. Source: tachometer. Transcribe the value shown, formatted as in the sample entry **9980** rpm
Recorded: **2200** rpm
